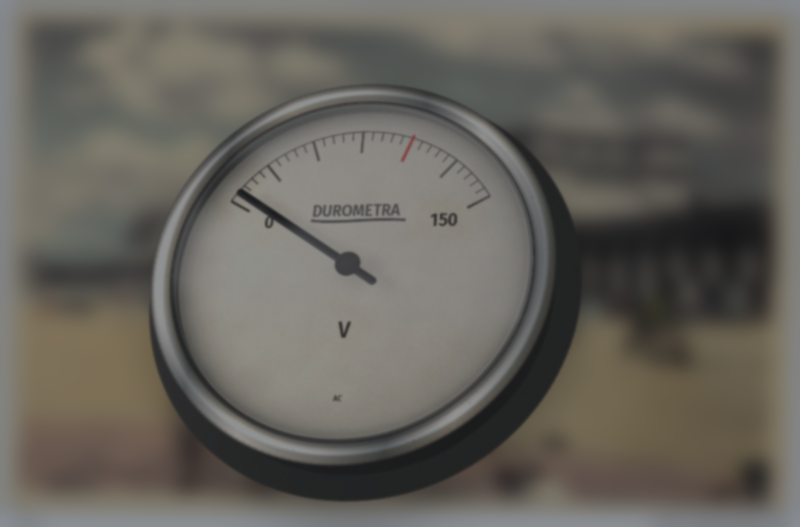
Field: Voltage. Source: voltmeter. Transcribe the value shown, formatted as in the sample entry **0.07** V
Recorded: **5** V
